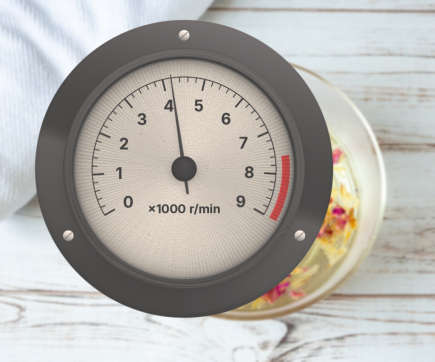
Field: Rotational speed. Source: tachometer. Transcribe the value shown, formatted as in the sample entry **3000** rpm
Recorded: **4200** rpm
